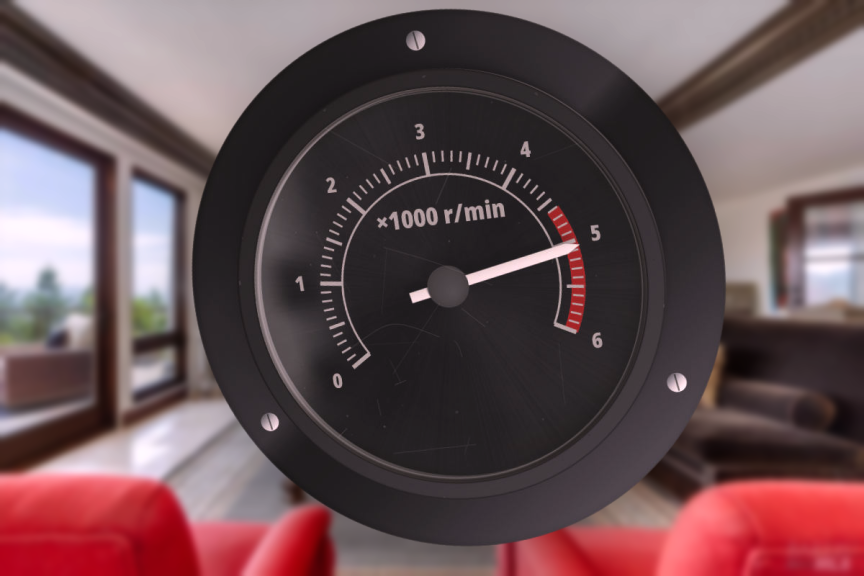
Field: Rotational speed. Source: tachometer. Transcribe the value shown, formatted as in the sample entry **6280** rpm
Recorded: **5050** rpm
